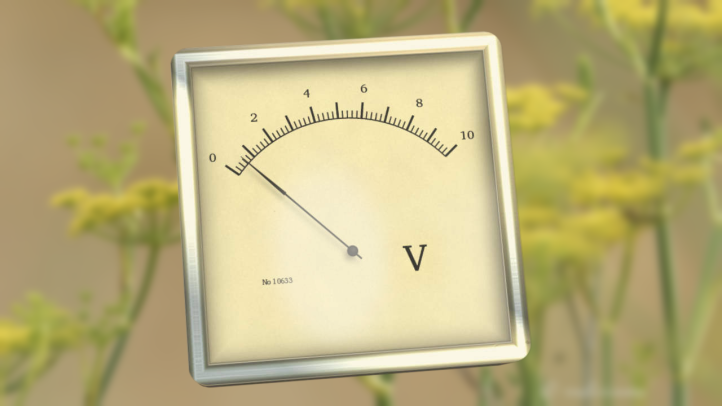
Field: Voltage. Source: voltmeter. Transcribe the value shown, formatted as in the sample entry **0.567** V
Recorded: **0.6** V
